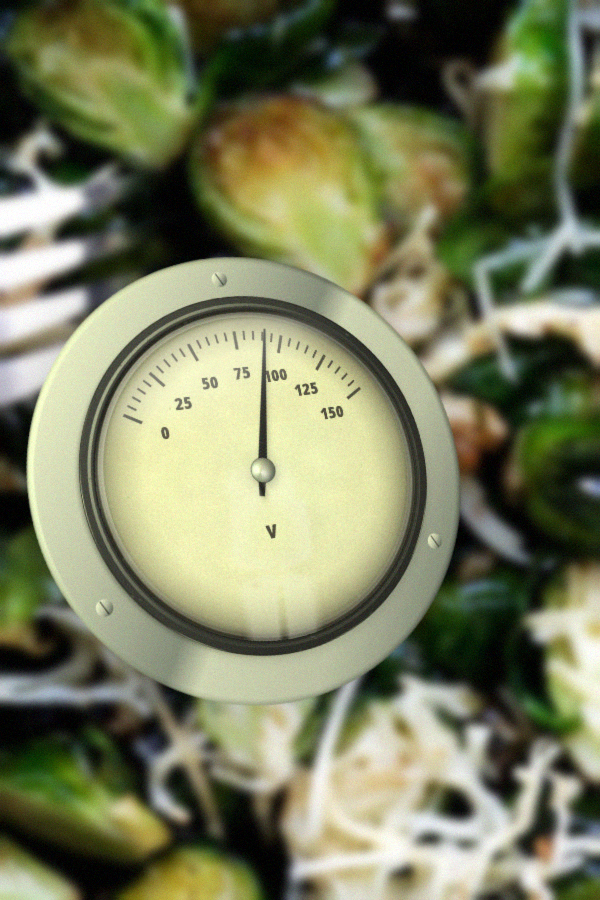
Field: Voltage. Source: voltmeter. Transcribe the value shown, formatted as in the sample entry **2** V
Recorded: **90** V
